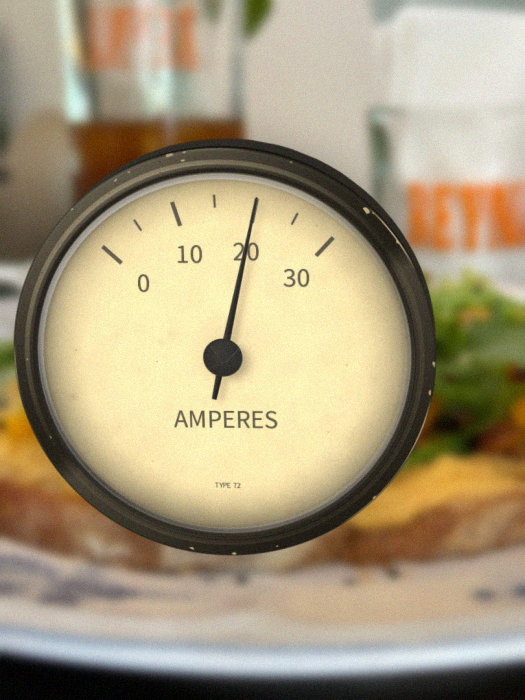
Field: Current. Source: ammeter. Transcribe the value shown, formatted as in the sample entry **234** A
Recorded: **20** A
